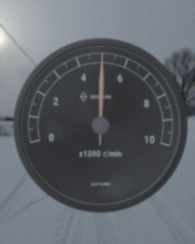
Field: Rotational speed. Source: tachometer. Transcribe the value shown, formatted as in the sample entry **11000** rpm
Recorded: **5000** rpm
